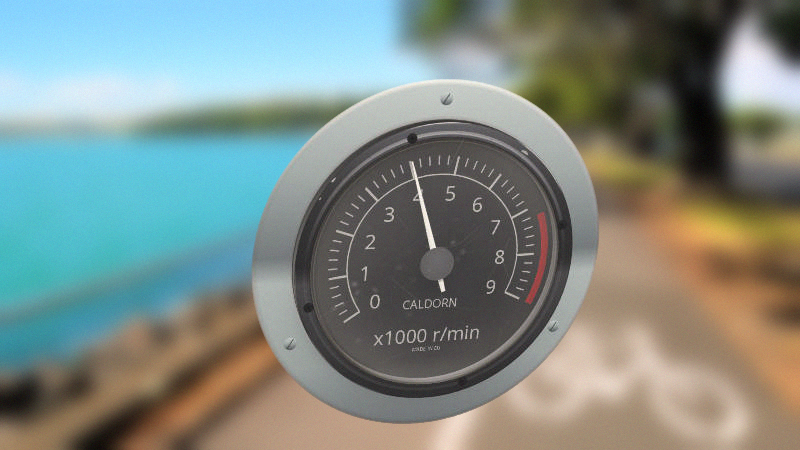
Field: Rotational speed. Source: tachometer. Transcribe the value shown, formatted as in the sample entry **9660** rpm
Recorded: **4000** rpm
